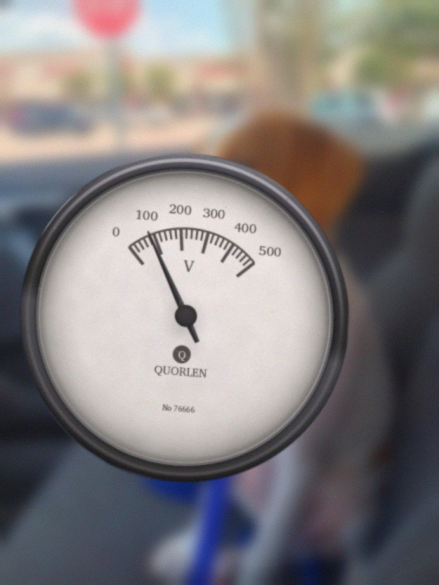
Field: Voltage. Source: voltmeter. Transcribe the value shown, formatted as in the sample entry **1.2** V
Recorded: **80** V
